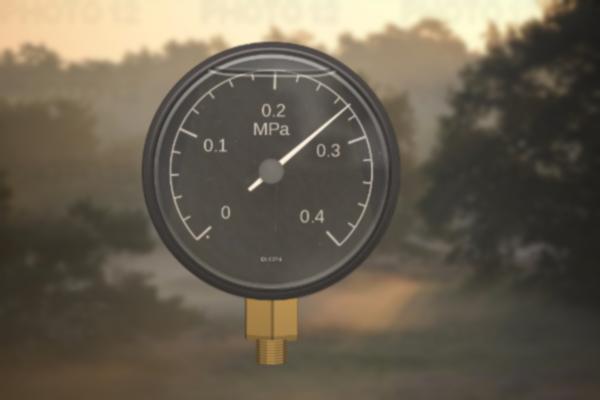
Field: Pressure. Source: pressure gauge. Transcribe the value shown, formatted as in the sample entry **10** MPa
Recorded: **0.27** MPa
